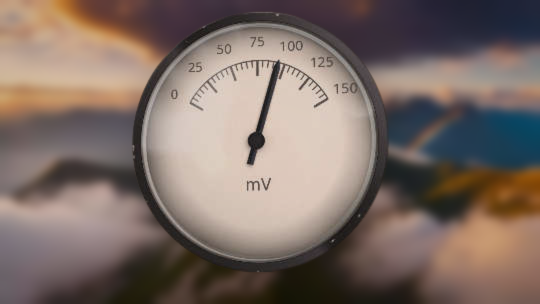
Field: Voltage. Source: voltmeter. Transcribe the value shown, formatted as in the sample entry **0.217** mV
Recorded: **95** mV
